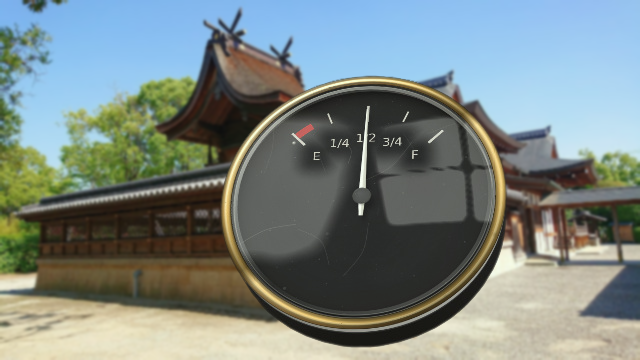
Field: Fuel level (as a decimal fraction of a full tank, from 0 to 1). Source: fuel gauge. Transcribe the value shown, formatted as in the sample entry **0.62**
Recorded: **0.5**
